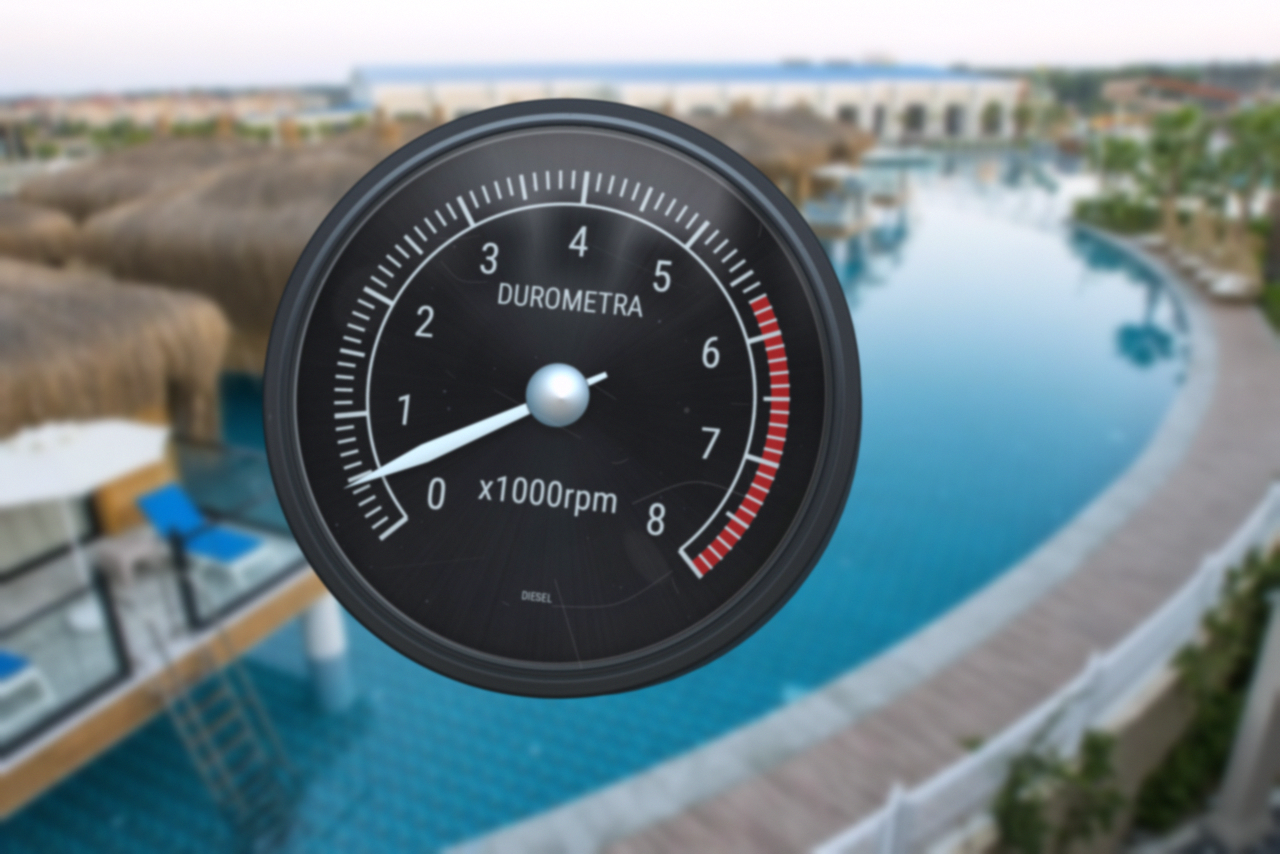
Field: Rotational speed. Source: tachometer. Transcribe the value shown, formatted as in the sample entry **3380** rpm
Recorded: **450** rpm
